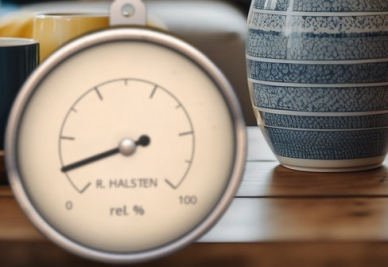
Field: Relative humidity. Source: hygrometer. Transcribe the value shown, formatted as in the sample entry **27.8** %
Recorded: **10** %
